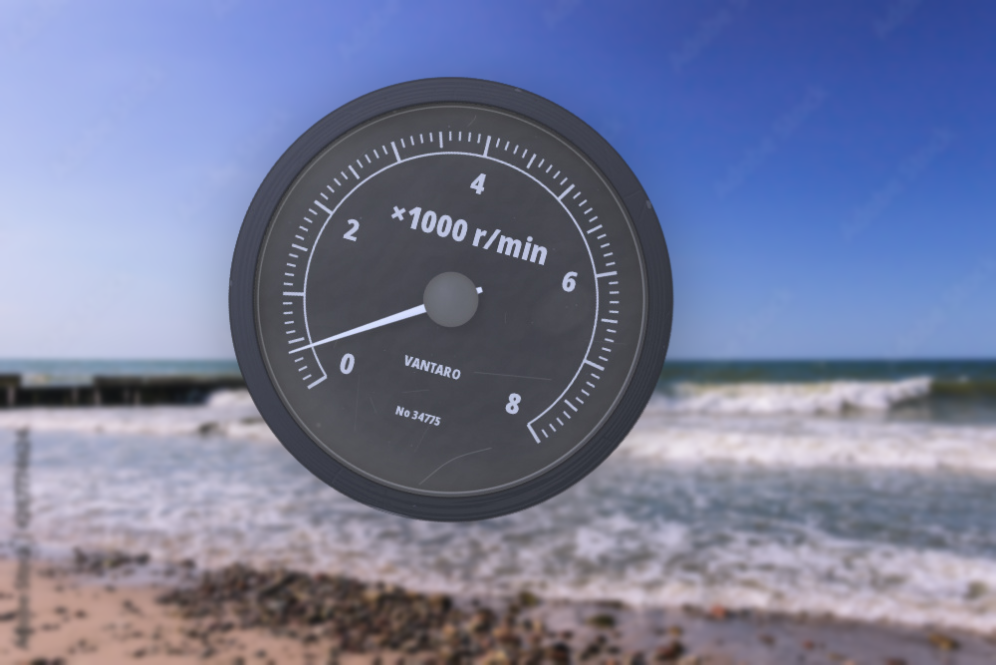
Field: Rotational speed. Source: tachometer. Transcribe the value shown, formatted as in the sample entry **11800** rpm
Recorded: **400** rpm
